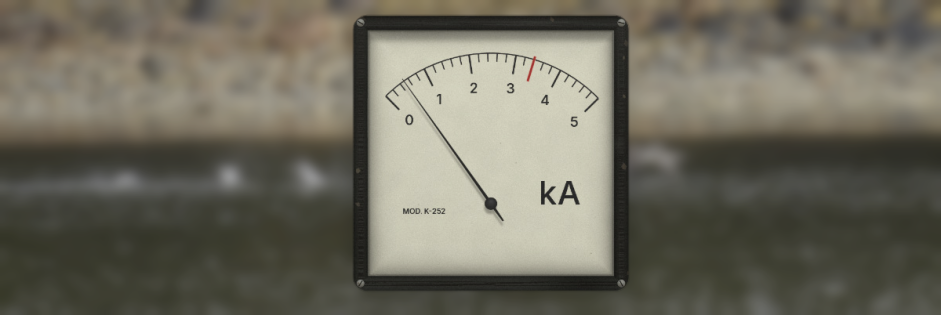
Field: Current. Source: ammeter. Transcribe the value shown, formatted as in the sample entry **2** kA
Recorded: **0.5** kA
